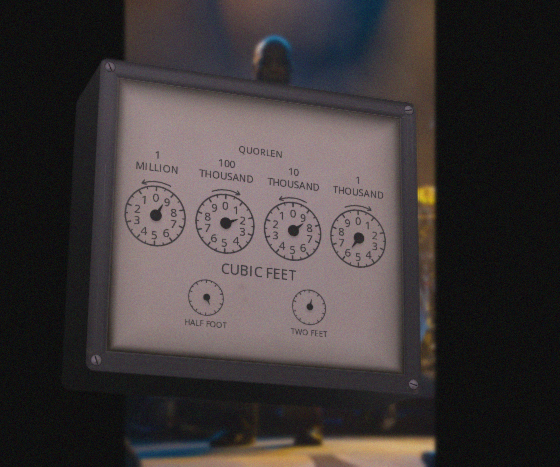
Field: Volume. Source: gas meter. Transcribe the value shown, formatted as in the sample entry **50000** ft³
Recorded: **918600** ft³
